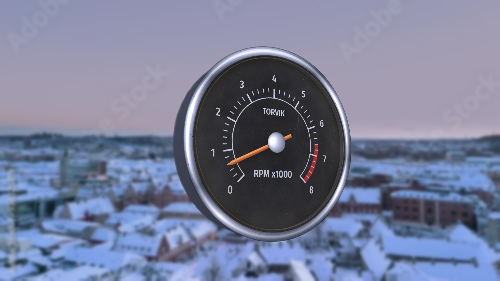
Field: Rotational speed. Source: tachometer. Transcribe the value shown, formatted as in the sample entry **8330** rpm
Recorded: **600** rpm
